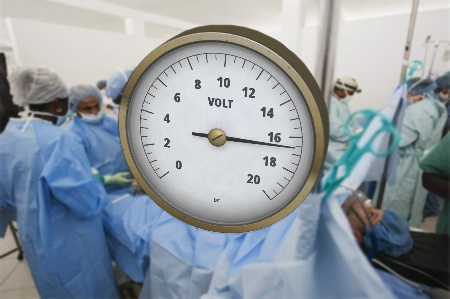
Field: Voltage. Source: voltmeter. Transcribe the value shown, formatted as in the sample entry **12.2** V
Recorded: **16.5** V
